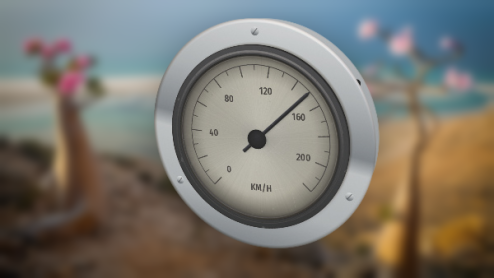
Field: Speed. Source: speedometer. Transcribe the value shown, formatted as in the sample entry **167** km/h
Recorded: **150** km/h
